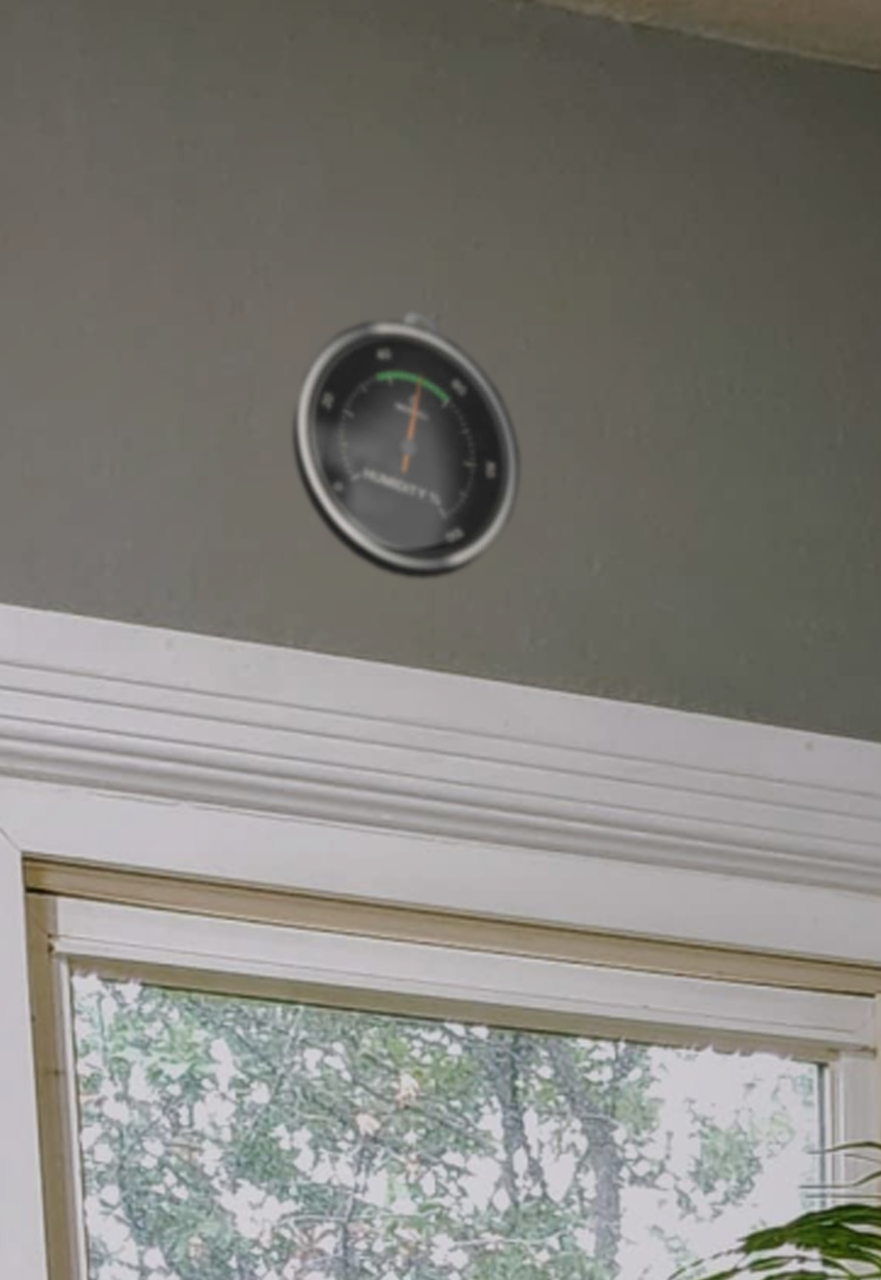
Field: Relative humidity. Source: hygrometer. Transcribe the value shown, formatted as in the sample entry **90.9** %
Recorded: **50** %
